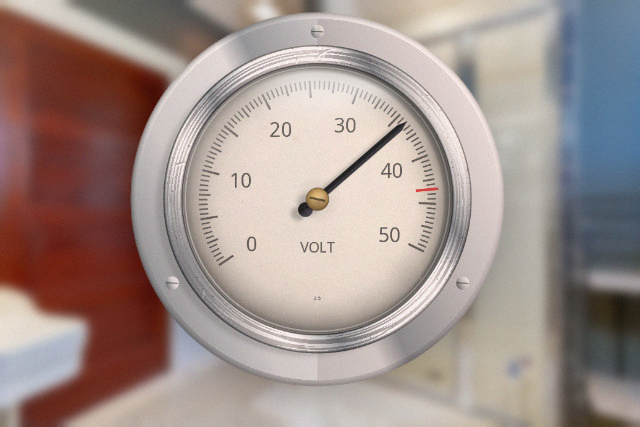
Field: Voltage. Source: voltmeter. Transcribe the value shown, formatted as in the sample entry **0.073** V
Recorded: **36** V
